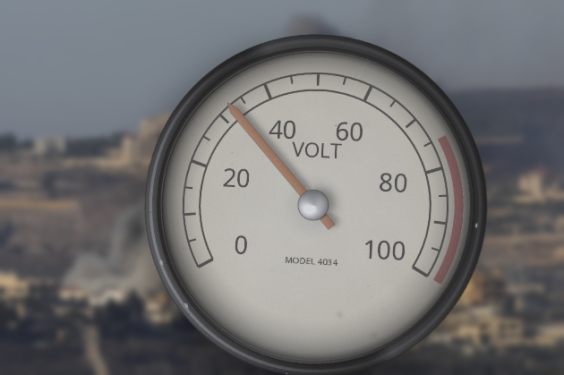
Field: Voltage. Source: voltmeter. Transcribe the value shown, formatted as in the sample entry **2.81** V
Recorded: **32.5** V
